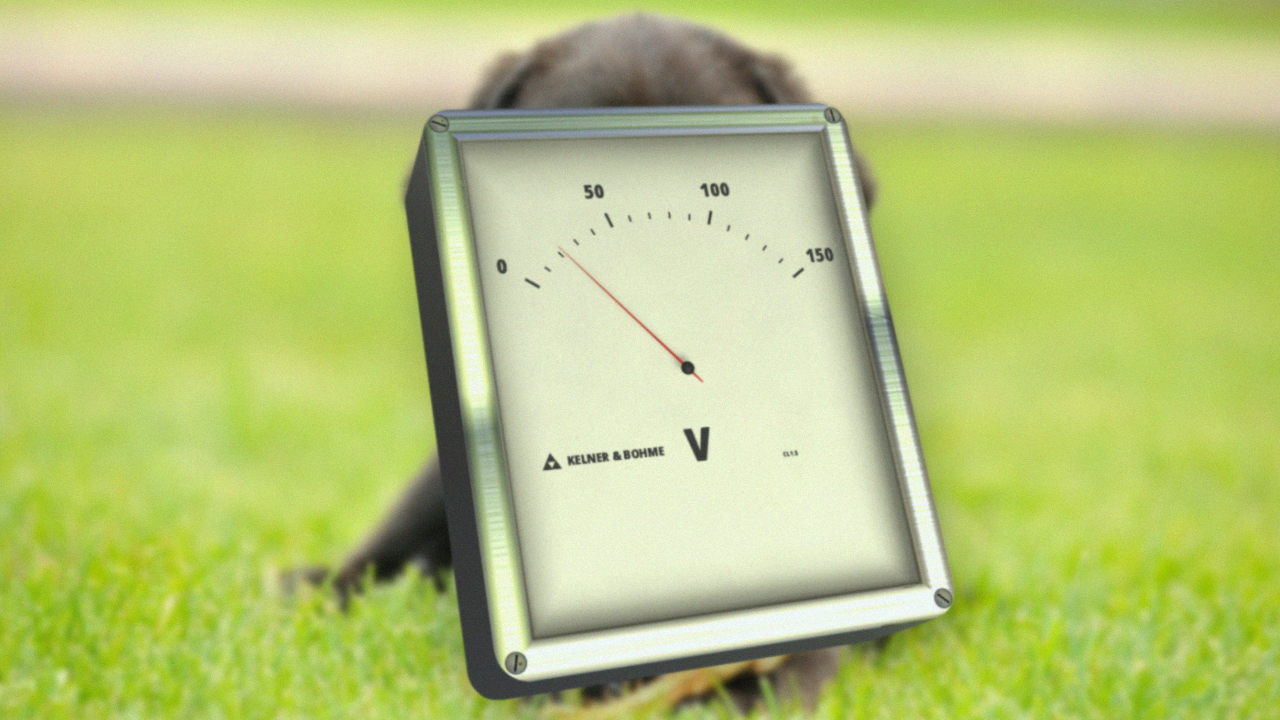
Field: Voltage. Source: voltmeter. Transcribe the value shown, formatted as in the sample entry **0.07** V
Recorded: **20** V
